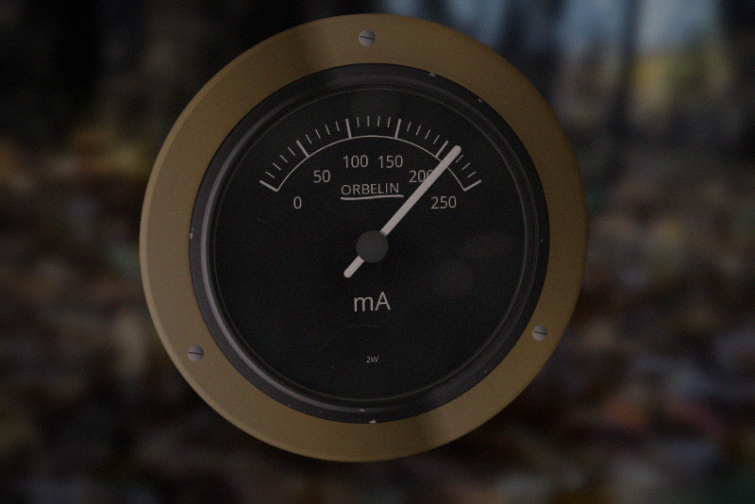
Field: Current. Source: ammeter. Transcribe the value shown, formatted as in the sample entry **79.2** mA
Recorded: **210** mA
